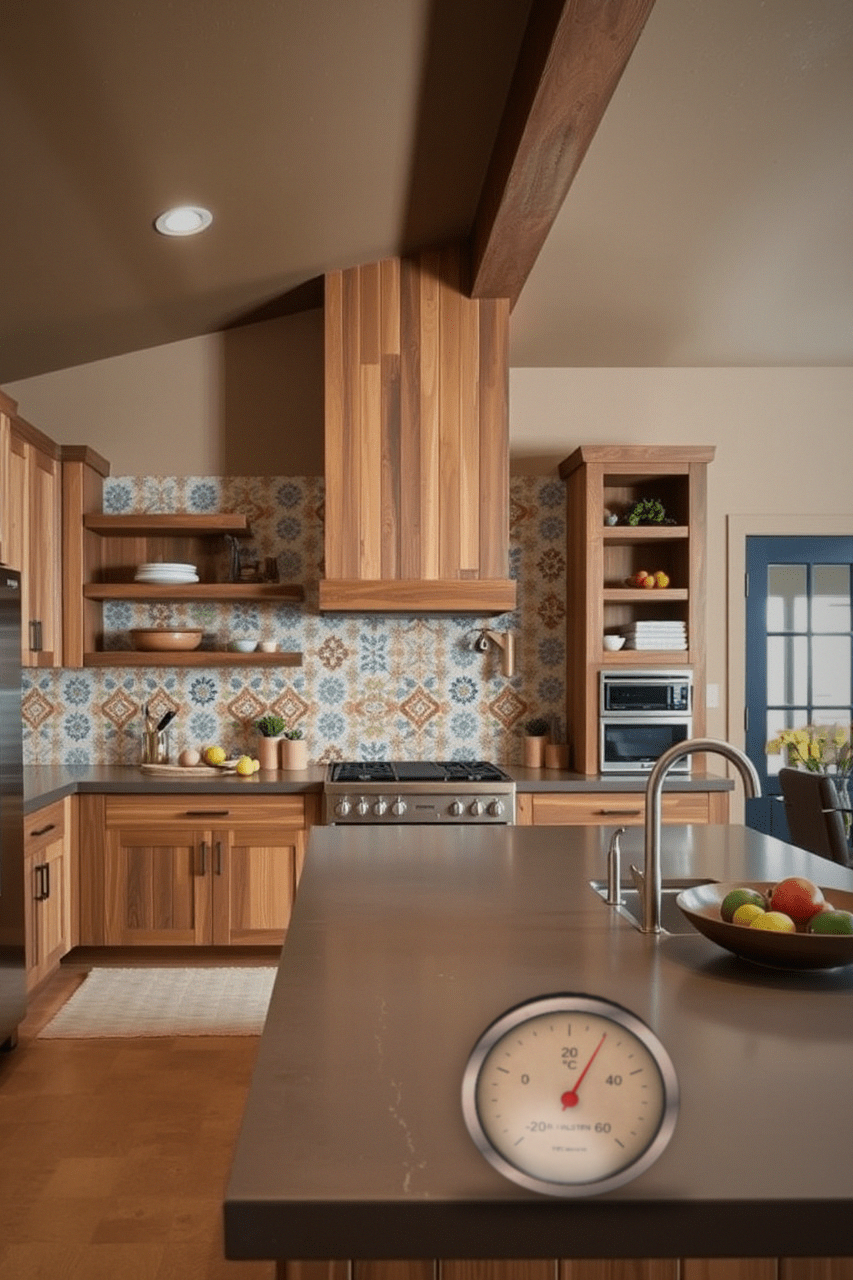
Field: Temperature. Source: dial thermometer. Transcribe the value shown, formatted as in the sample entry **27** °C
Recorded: **28** °C
